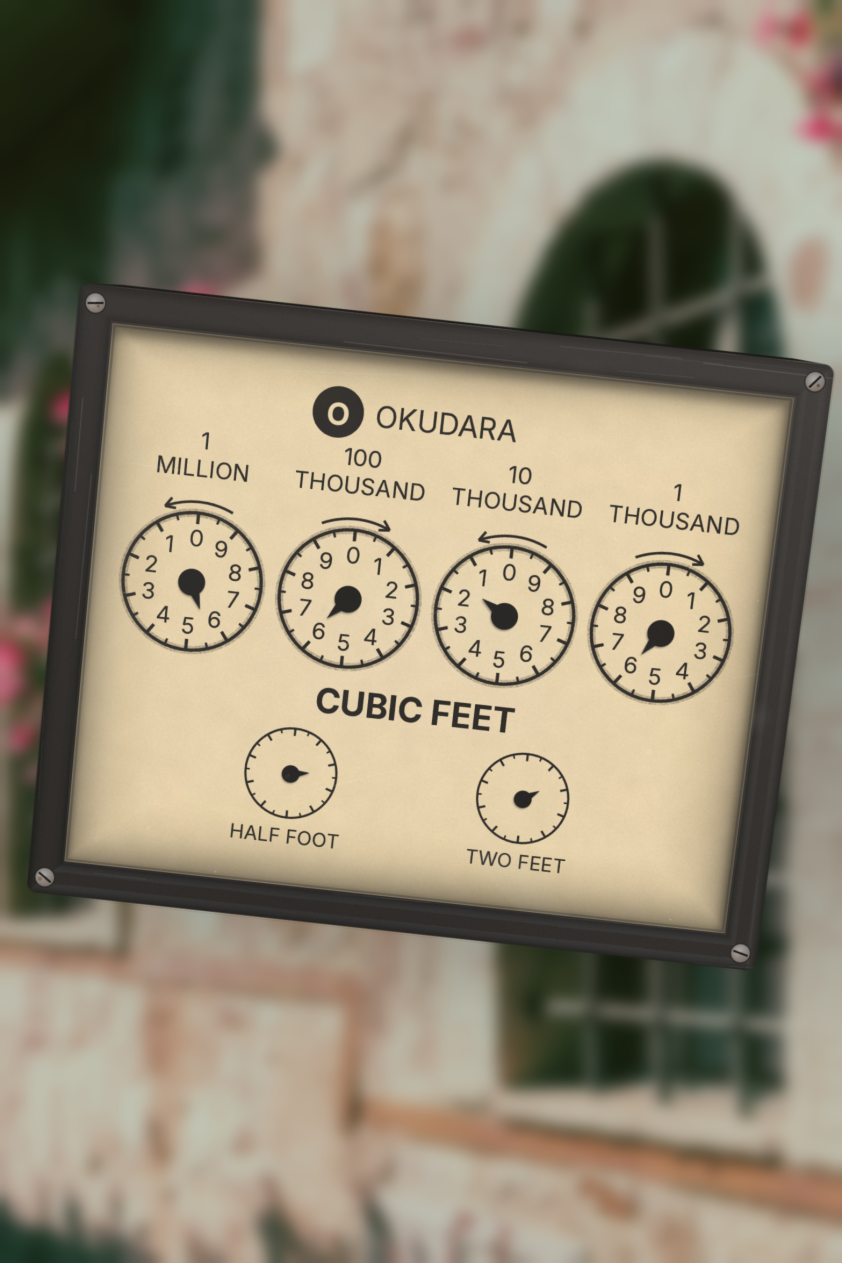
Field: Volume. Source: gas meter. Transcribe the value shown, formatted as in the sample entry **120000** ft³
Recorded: **561600** ft³
